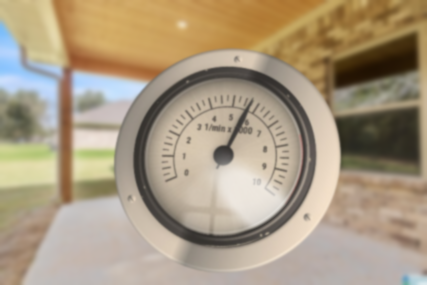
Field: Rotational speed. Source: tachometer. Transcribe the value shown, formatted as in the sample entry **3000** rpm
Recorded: **5750** rpm
